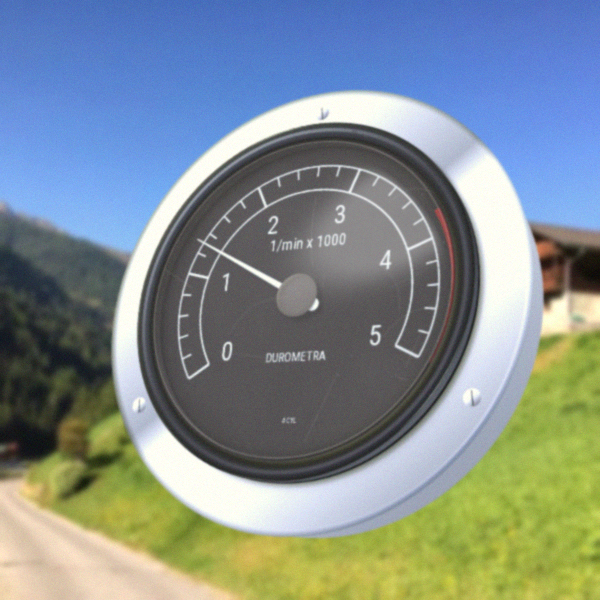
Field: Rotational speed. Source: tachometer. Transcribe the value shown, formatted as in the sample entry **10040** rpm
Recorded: **1300** rpm
